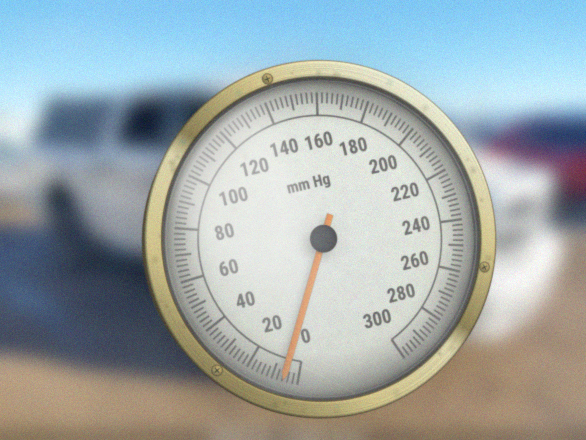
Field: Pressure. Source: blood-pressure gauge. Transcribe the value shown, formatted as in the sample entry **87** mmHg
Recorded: **6** mmHg
